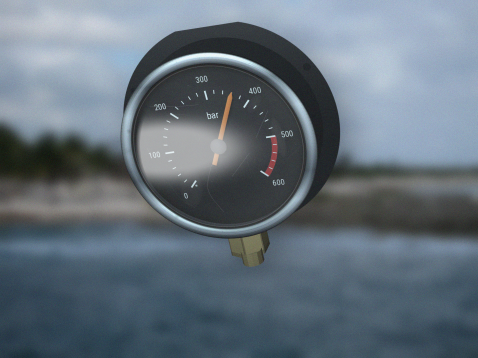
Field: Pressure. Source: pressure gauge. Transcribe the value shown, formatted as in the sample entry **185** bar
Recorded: **360** bar
